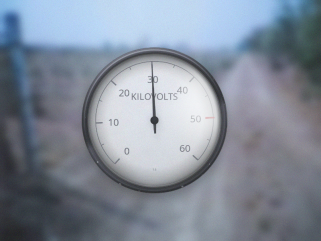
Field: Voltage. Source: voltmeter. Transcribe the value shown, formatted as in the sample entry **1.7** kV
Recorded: **30** kV
